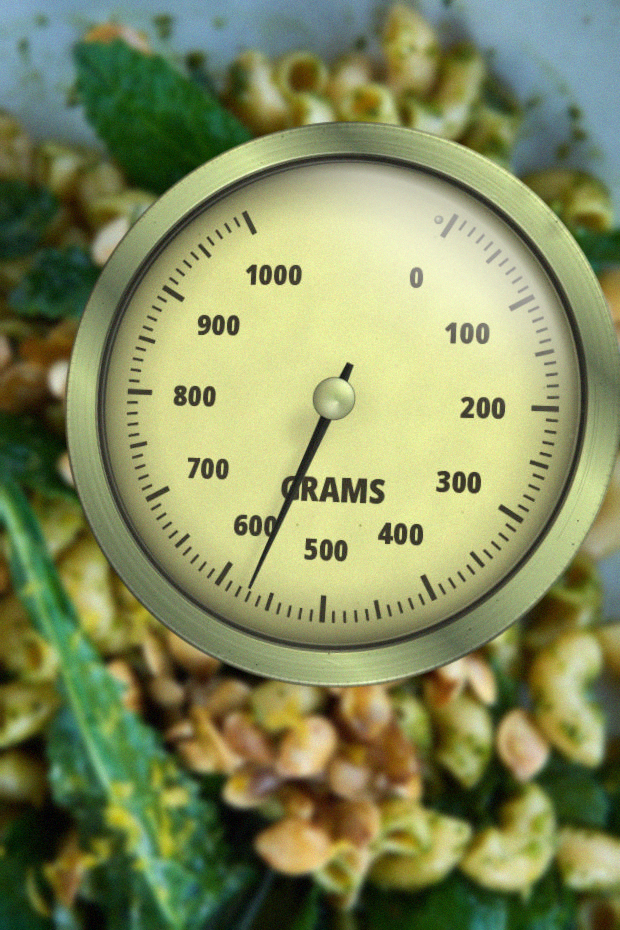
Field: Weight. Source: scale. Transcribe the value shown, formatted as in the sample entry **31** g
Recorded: **570** g
